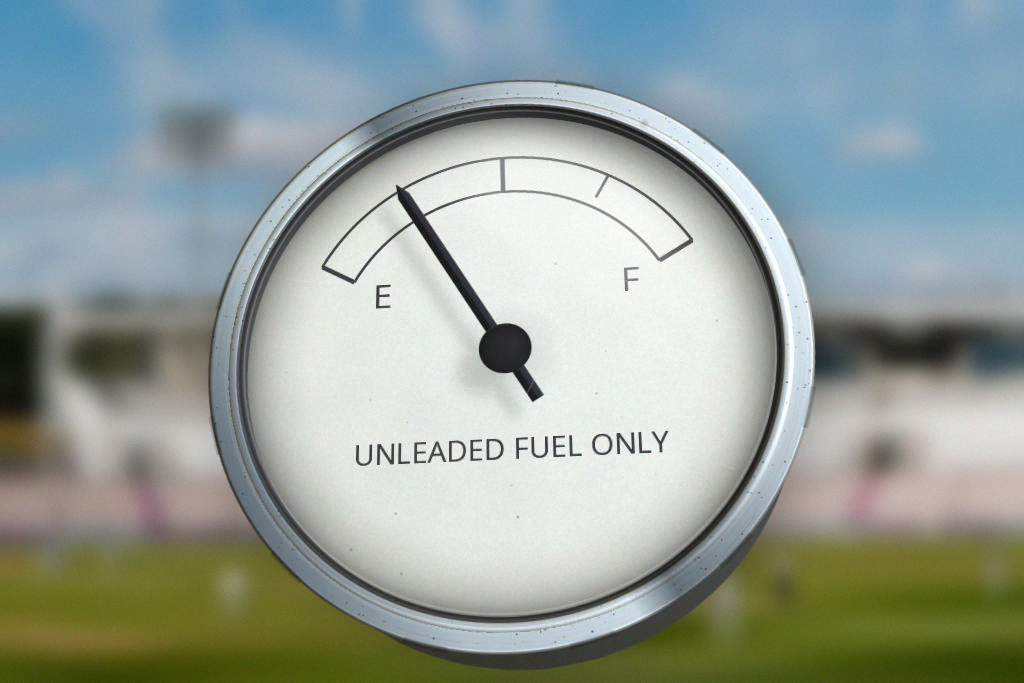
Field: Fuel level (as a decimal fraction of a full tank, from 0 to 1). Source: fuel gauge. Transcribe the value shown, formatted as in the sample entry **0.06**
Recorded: **0.25**
